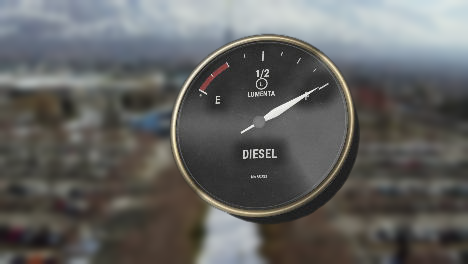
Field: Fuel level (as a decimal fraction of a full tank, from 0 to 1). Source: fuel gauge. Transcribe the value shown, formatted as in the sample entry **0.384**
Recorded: **1**
